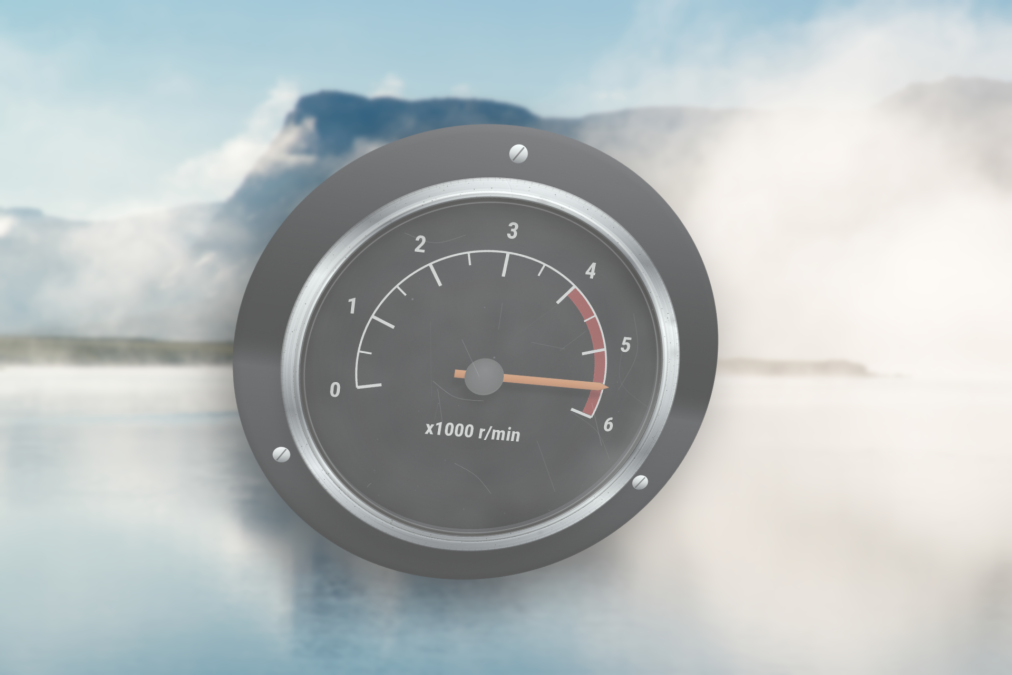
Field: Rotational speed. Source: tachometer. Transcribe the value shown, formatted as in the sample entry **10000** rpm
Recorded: **5500** rpm
